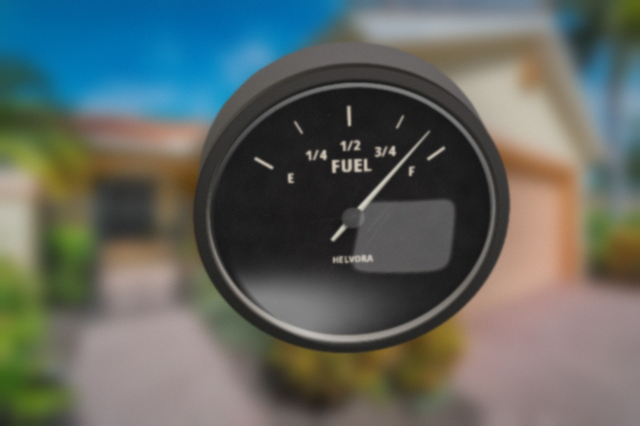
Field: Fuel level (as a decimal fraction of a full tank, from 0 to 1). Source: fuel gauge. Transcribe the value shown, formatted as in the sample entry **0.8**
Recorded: **0.875**
